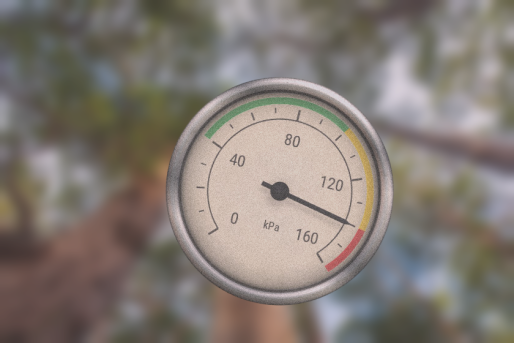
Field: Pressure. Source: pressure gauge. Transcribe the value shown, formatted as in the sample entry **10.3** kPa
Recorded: **140** kPa
